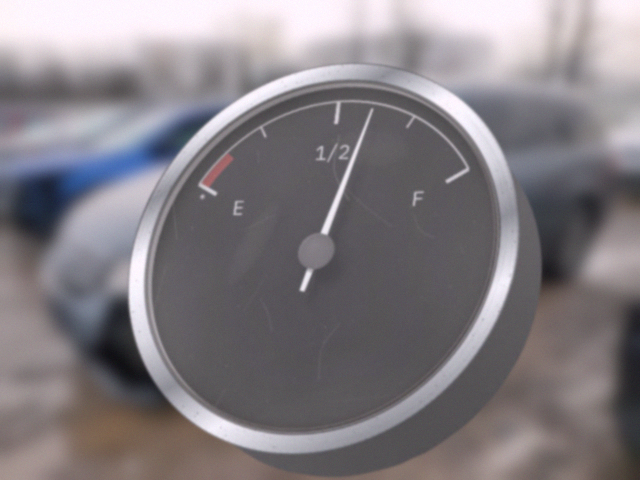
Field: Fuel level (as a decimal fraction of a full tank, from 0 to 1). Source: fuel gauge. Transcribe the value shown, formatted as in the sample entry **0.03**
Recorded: **0.625**
